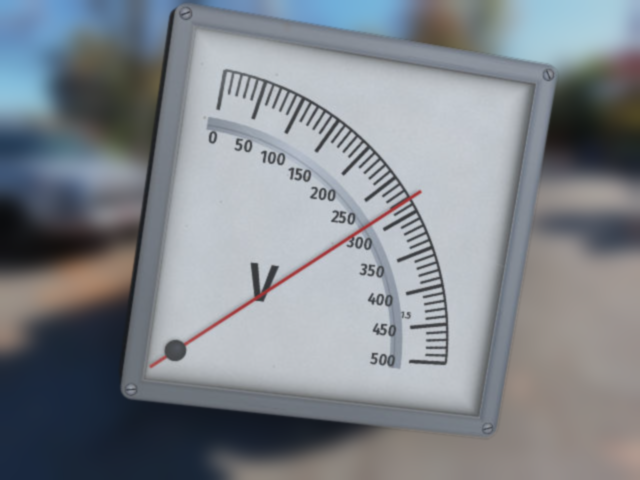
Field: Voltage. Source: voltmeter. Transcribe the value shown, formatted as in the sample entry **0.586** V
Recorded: **280** V
